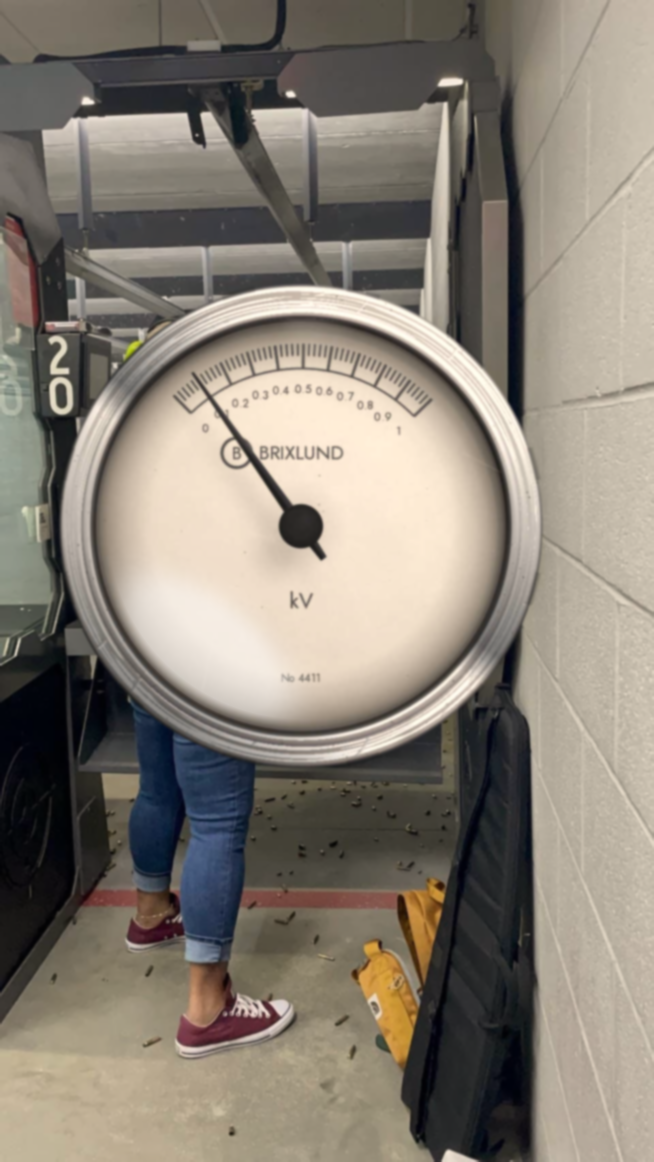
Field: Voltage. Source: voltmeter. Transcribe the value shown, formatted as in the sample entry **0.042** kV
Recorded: **0.1** kV
